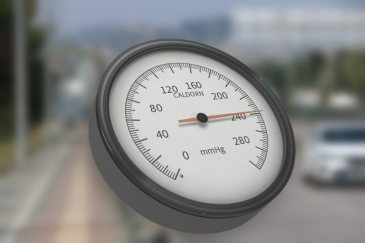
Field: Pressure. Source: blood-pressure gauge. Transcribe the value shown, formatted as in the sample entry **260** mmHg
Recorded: **240** mmHg
